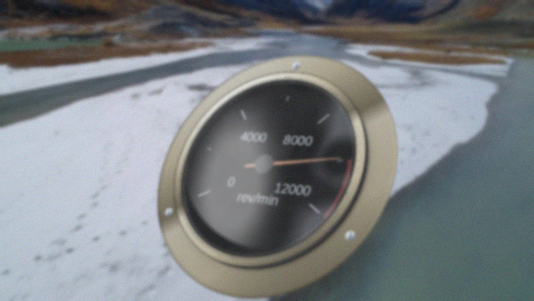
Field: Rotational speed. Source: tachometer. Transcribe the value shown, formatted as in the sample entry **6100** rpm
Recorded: **10000** rpm
